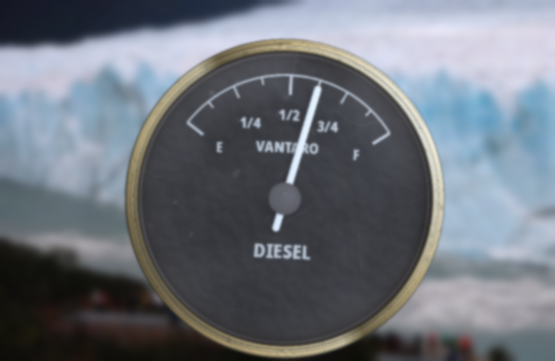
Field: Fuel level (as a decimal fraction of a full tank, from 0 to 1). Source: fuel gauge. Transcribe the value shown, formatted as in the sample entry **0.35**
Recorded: **0.625**
